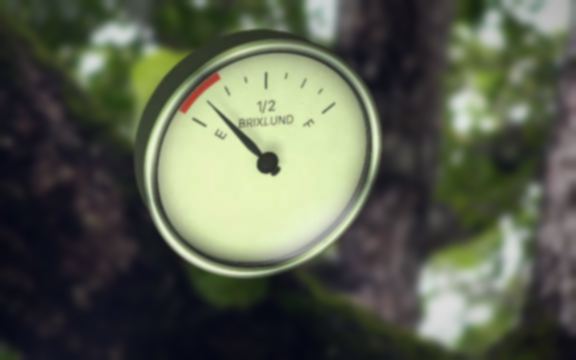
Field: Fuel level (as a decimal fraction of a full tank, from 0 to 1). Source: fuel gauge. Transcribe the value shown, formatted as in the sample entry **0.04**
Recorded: **0.125**
